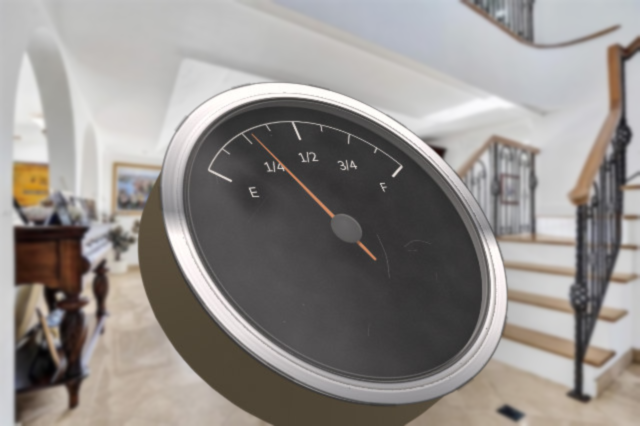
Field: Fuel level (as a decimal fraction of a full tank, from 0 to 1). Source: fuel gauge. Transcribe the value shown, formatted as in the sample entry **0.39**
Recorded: **0.25**
